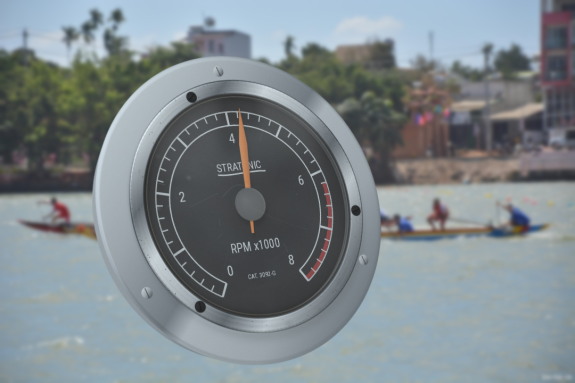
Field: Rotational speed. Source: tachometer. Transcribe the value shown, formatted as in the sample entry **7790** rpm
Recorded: **4200** rpm
